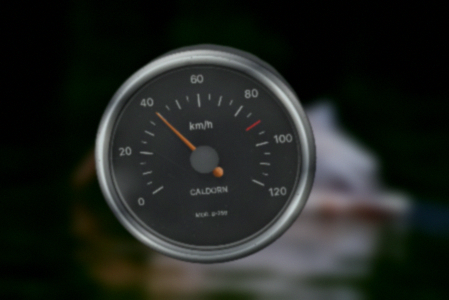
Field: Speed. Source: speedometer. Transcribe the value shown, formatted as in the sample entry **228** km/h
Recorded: **40** km/h
